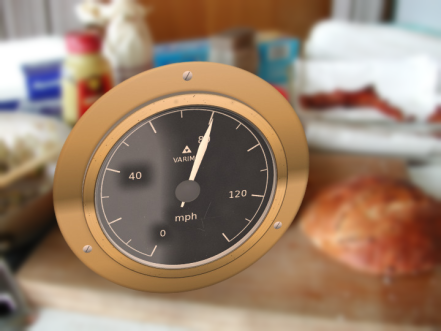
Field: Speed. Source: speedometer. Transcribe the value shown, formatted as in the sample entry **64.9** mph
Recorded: **80** mph
